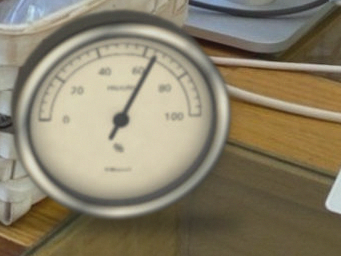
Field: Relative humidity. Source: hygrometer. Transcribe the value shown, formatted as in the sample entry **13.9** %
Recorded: **64** %
